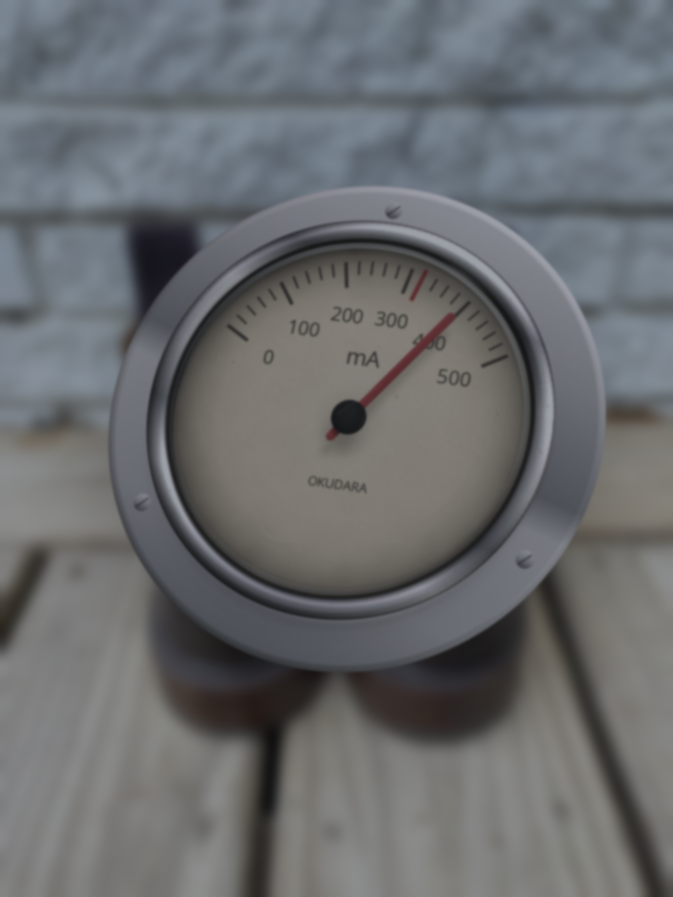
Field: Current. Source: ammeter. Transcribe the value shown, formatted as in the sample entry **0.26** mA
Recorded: **400** mA
